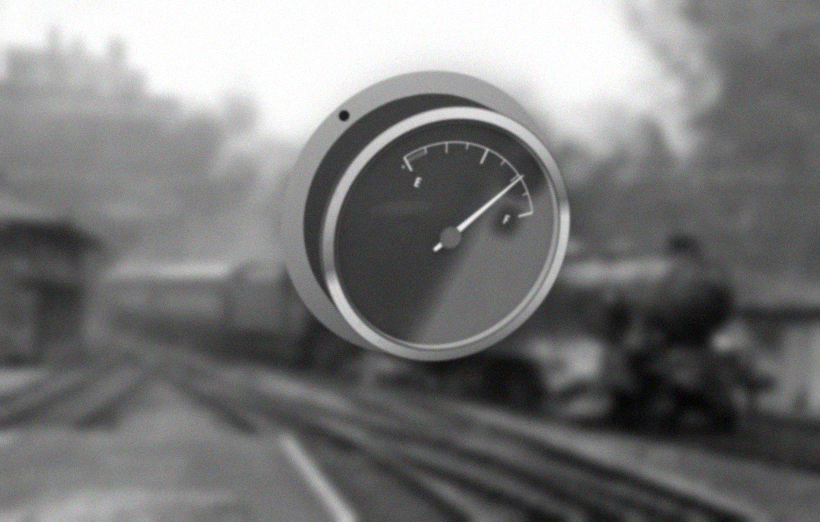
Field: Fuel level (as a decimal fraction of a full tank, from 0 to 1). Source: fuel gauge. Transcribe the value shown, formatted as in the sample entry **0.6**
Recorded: **0.75**
